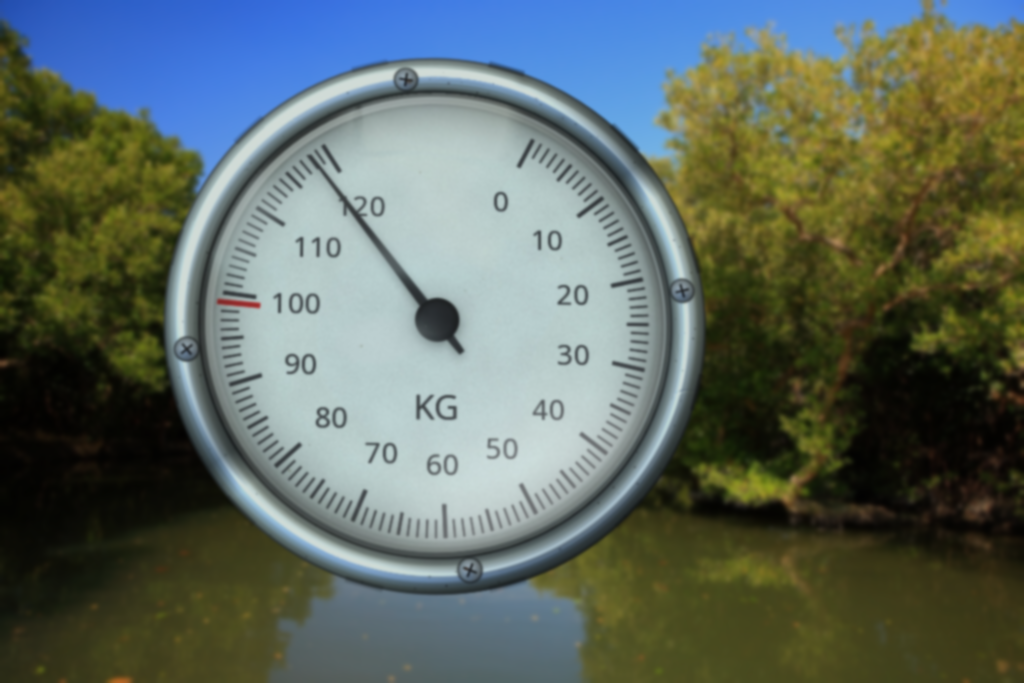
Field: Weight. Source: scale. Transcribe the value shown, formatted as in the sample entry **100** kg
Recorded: **118** kg
